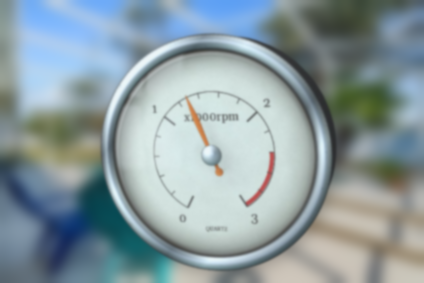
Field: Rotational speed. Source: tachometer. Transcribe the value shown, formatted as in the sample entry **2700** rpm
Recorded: **1300** rpm
